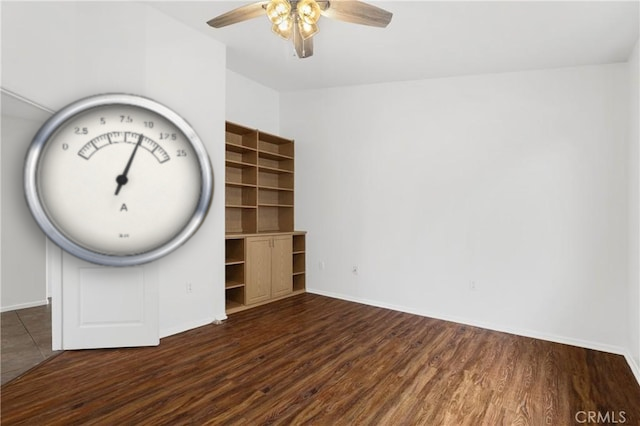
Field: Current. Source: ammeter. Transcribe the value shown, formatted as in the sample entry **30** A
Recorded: **10** A
